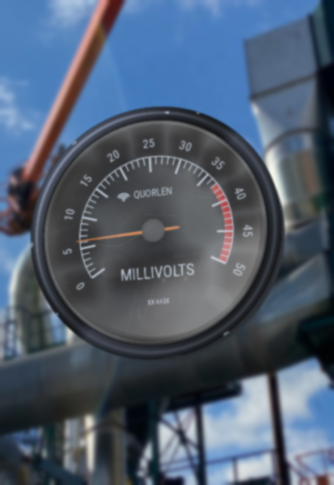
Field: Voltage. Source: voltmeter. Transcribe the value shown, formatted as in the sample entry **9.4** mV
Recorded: **6** mV
